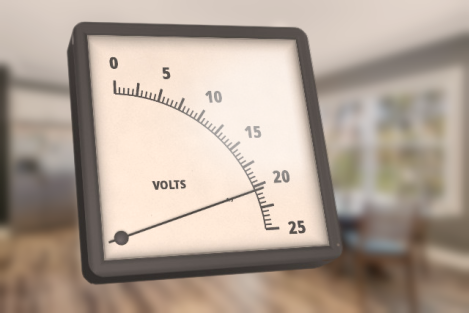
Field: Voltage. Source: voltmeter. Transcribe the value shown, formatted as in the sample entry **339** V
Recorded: **20.5** V
